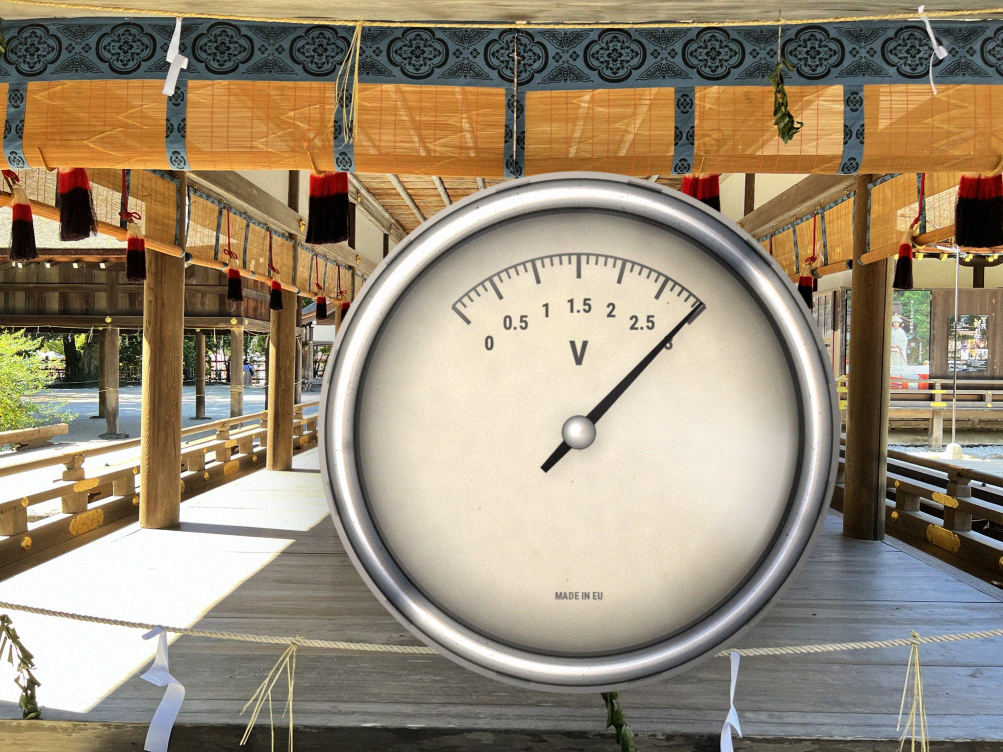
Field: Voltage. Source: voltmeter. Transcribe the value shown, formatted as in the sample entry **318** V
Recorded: **2.95** V
